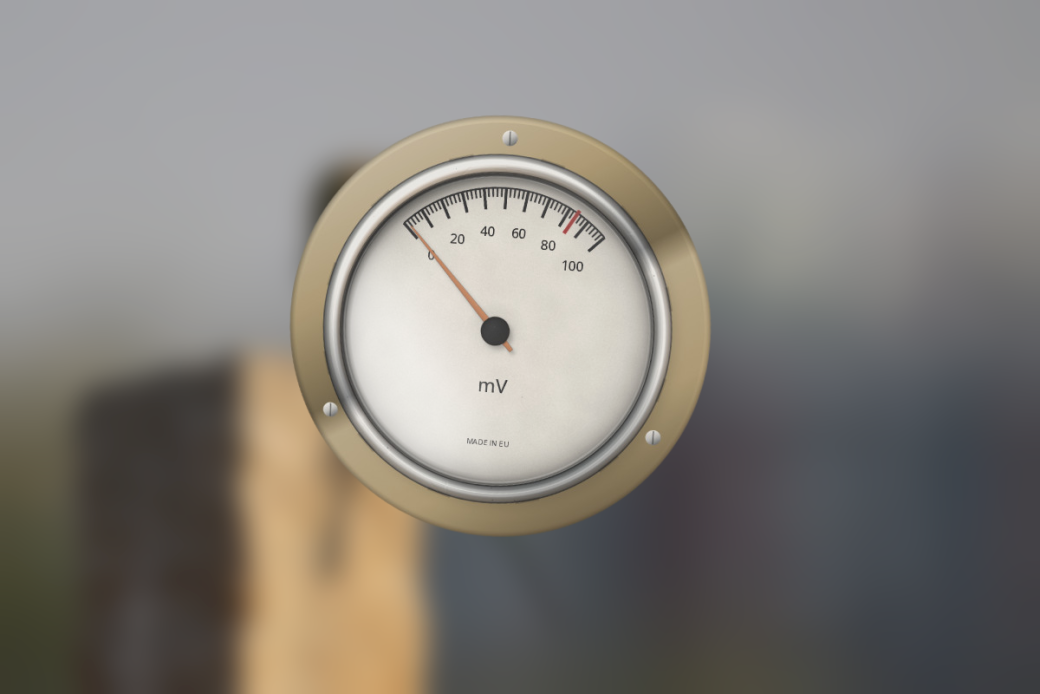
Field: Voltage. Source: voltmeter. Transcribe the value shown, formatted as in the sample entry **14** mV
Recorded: **2** mV
